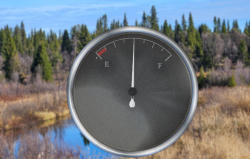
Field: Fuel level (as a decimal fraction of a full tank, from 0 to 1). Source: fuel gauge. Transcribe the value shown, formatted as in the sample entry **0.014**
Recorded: **0.5**
